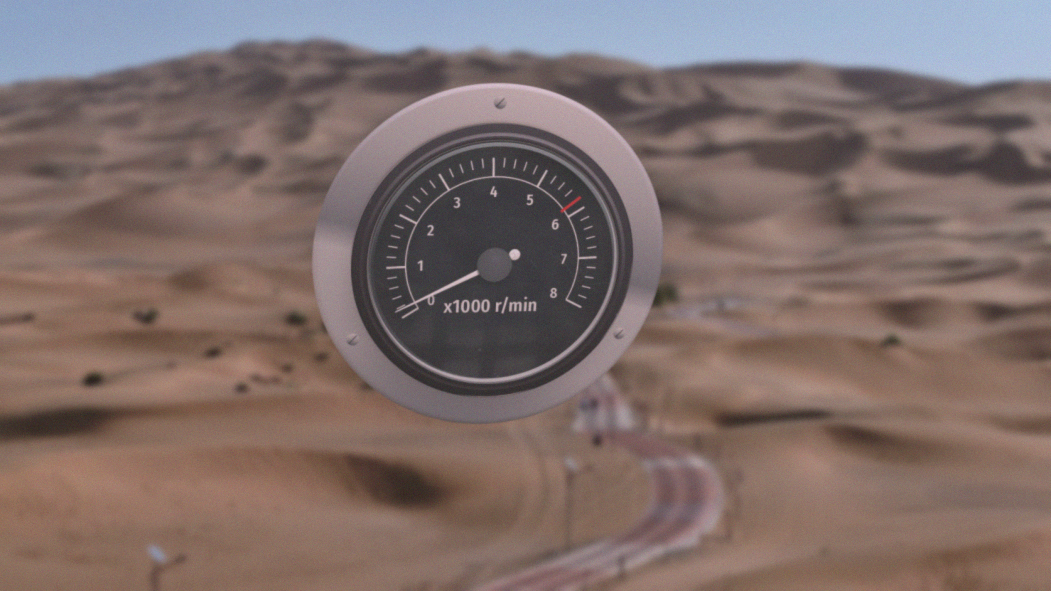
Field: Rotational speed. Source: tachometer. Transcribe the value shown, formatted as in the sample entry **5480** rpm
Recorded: **200** rpm
